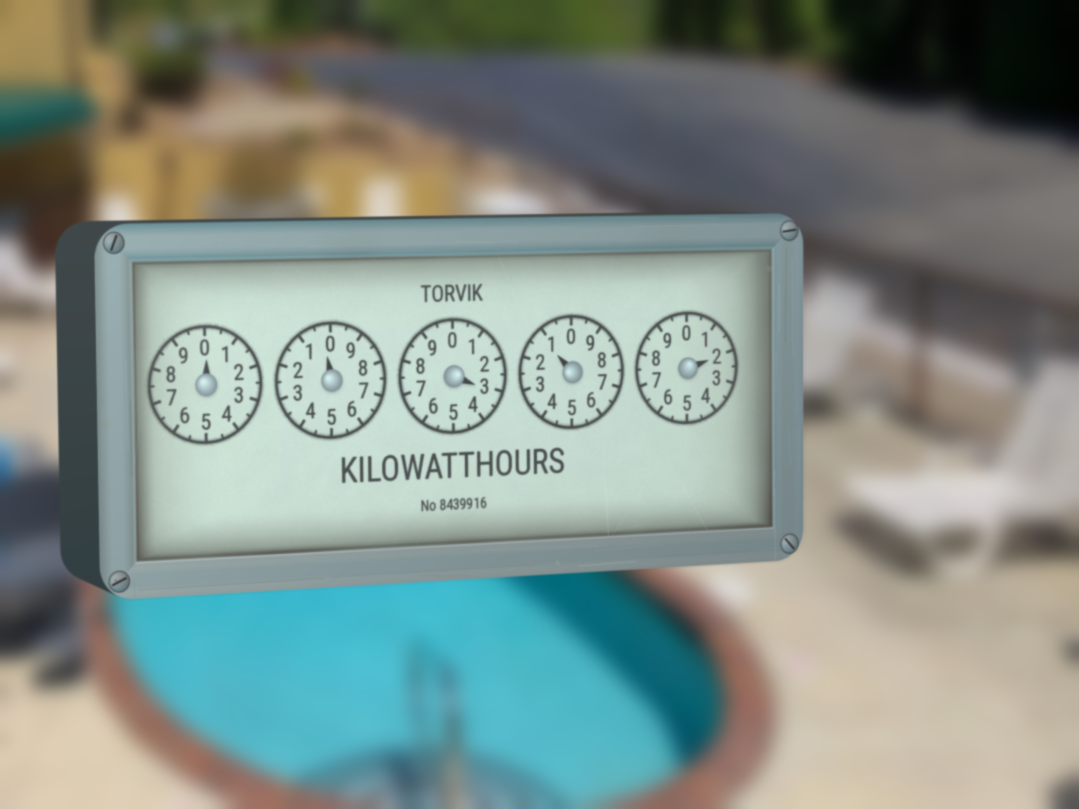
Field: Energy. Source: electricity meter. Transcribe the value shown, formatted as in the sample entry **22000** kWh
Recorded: **312** kWh
